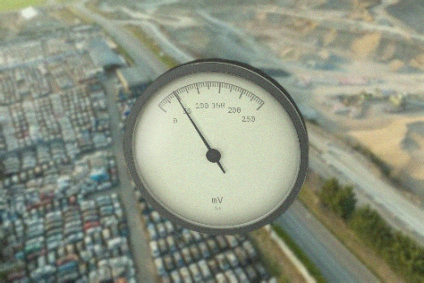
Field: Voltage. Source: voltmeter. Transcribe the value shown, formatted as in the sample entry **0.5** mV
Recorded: **50** mV
